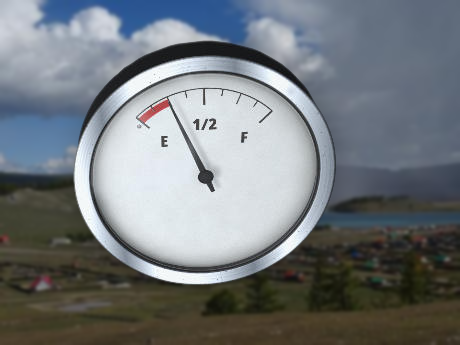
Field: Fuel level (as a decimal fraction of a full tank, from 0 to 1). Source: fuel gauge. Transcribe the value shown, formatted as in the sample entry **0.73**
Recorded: **0.25**
